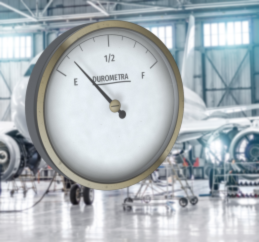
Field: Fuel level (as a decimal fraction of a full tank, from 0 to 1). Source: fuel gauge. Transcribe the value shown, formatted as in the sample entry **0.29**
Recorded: **0.125**
